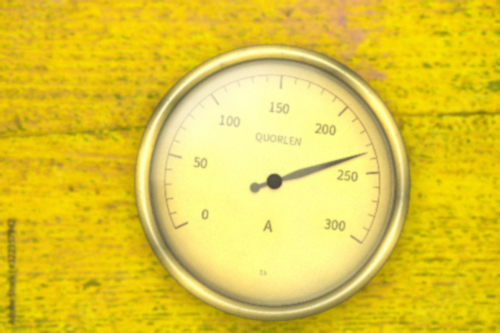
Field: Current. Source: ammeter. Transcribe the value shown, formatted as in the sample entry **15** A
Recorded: **235** A
